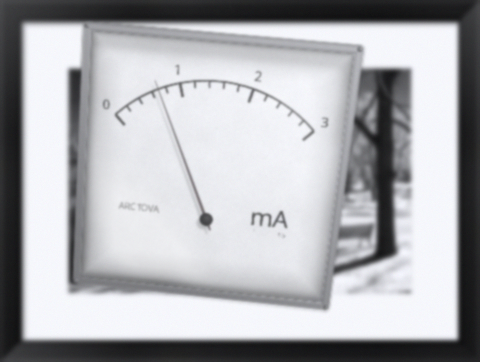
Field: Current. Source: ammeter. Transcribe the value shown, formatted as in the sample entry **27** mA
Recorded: **0.7** mA
